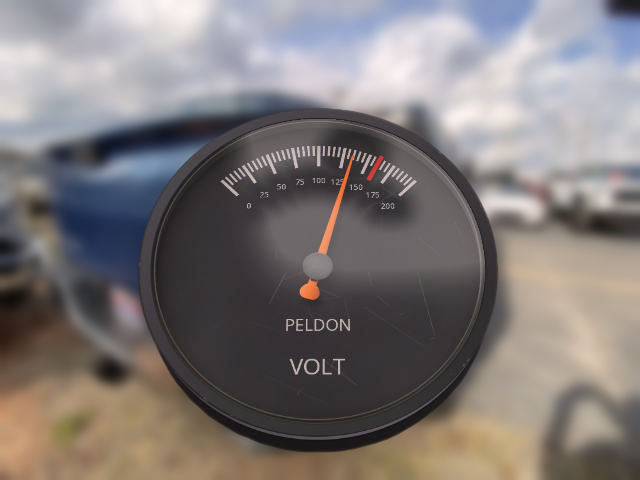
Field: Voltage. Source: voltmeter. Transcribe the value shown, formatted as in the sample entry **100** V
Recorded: **135** V
